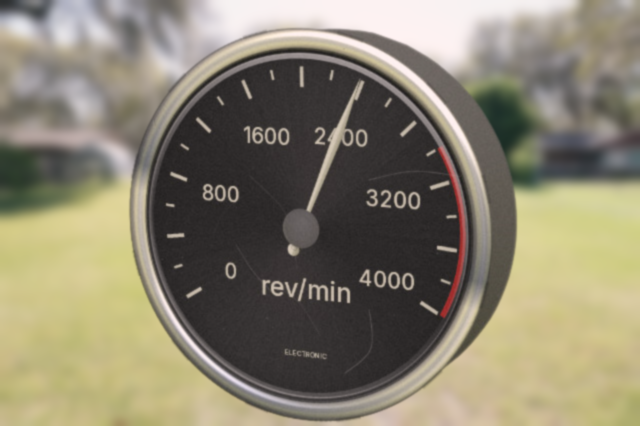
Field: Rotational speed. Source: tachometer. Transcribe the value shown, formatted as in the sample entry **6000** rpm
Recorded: **2400** rpm
